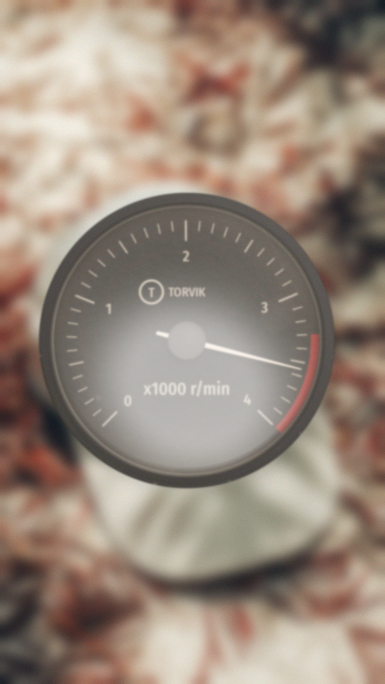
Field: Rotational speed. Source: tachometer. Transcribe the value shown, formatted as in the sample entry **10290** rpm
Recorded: **3550** rpm
